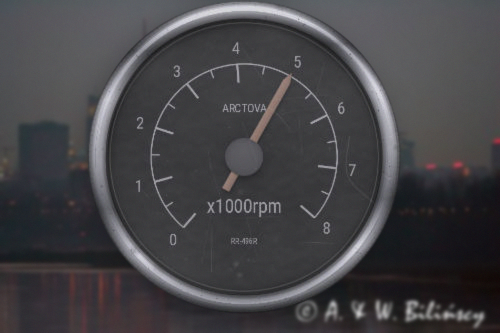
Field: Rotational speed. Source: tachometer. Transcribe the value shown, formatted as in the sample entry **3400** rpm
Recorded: **5000** rpm
